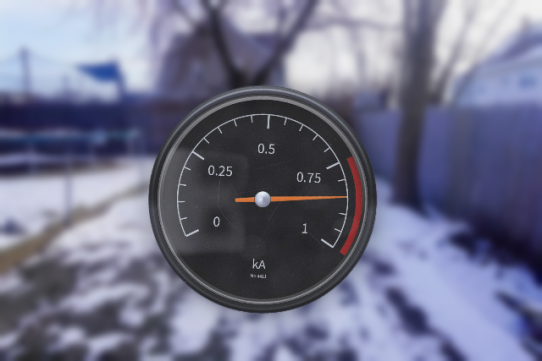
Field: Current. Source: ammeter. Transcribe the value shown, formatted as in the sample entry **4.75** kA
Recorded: **0.85** kA
